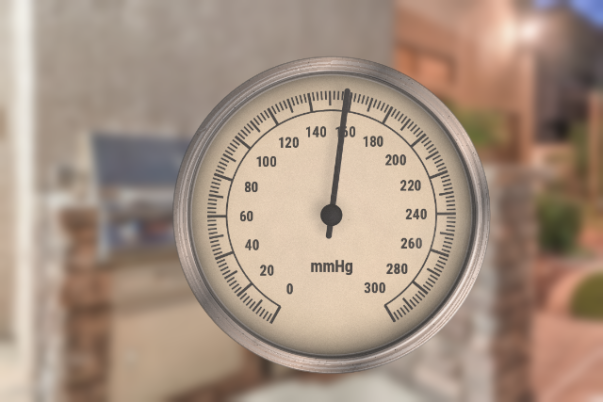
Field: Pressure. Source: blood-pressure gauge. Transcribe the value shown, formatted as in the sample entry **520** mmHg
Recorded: **158** mmHg
